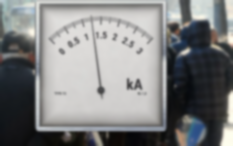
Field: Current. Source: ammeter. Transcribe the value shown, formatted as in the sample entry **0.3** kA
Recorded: **1.25** kA
